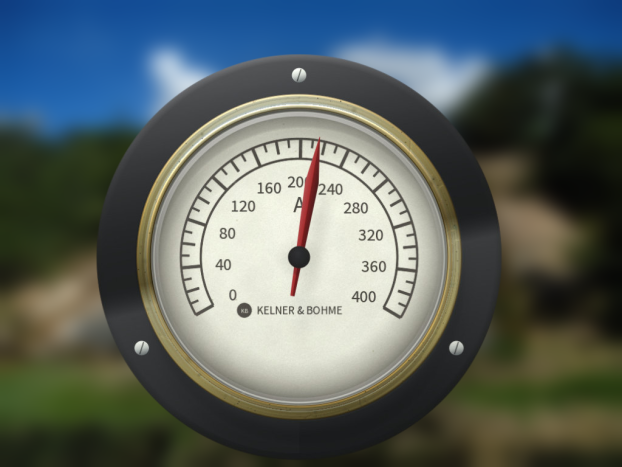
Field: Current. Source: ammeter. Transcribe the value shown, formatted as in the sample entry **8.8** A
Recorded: **215** A
